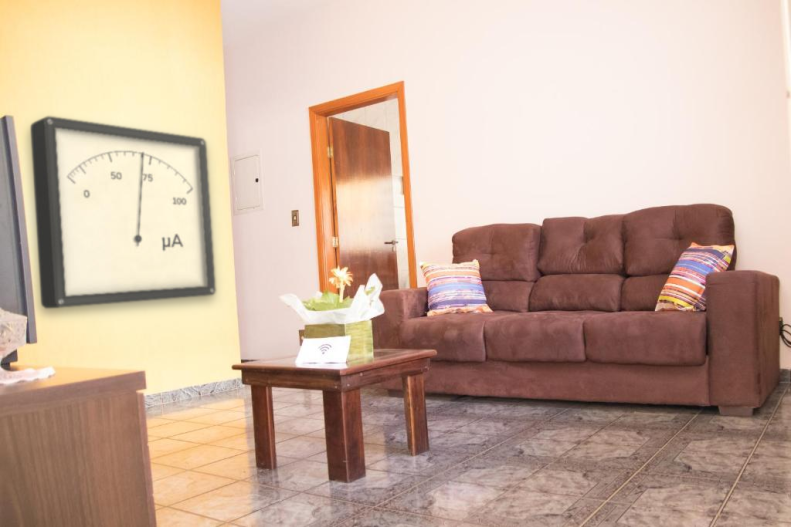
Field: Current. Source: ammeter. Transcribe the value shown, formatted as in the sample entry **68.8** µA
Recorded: **70** µA
